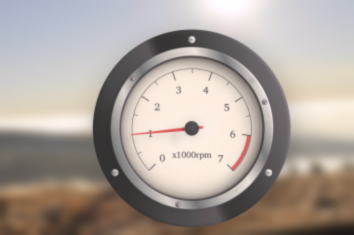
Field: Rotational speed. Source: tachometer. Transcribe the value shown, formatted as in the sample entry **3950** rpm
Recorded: **1000** rpm
